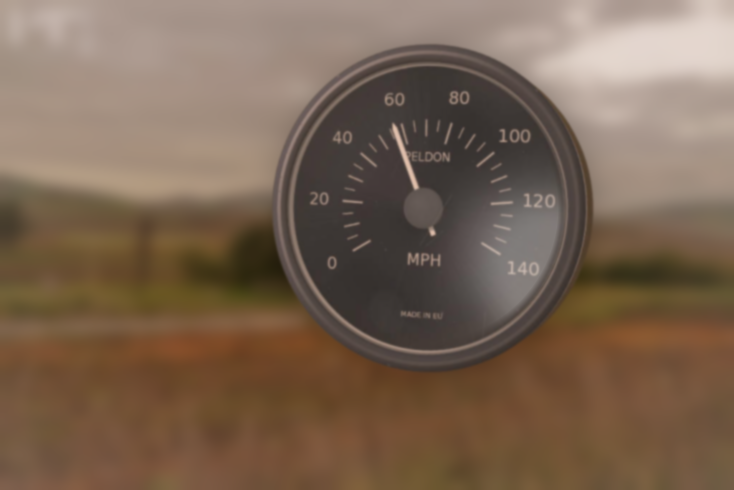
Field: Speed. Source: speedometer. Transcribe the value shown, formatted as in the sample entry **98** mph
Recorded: **57.5** mph
